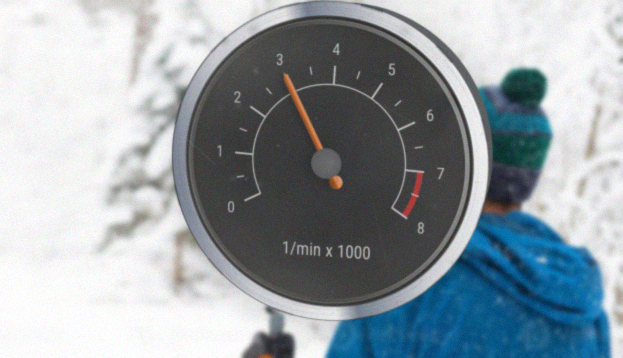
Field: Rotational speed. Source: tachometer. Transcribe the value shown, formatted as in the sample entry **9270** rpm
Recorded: **3000** rpm
